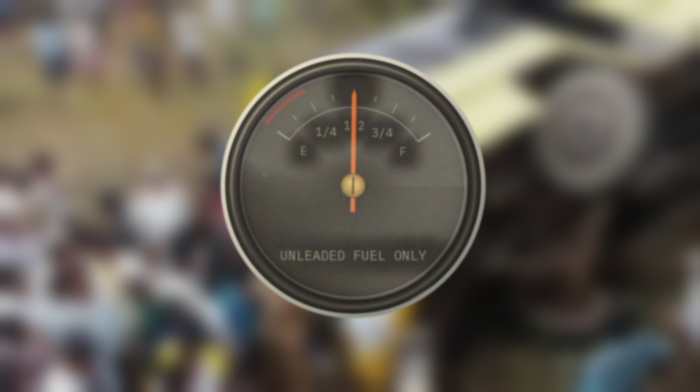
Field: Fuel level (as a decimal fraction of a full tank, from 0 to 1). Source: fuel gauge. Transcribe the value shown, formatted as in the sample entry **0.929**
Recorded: **0.5**
